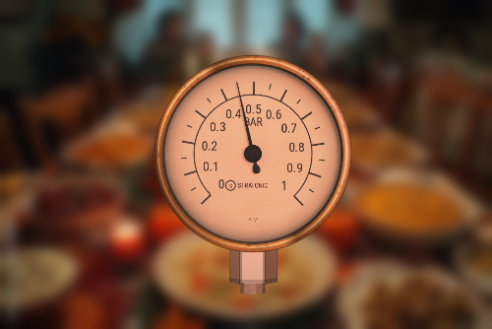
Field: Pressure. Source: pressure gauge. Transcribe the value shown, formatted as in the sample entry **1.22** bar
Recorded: **0.45** bar
